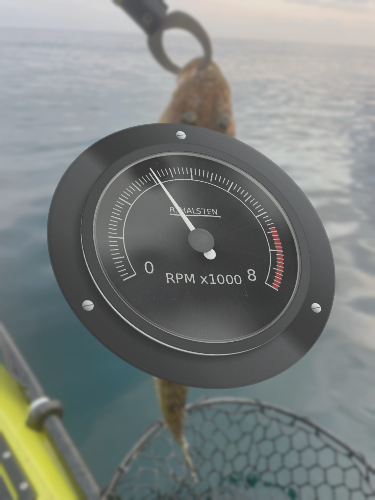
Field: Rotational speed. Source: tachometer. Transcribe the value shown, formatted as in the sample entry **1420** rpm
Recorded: **3000** rpm
